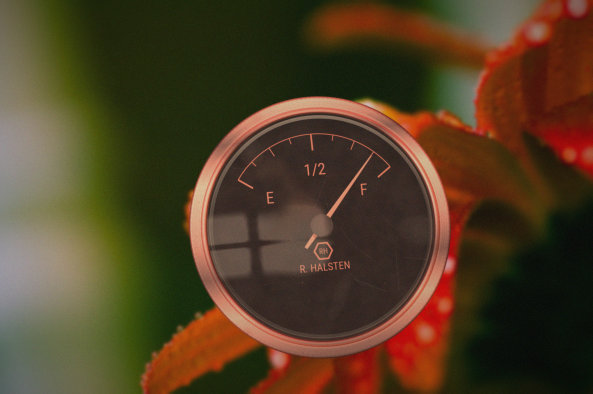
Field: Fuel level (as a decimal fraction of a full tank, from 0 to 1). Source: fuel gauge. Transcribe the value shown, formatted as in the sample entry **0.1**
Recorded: **0.875**
